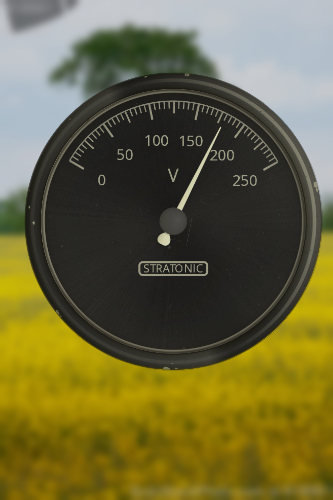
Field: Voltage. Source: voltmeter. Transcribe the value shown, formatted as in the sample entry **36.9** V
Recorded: **180** V
